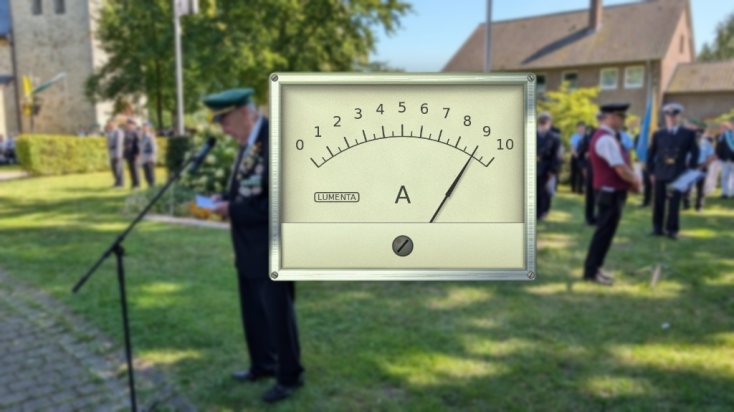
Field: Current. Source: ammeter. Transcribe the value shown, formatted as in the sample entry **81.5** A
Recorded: **9** A
